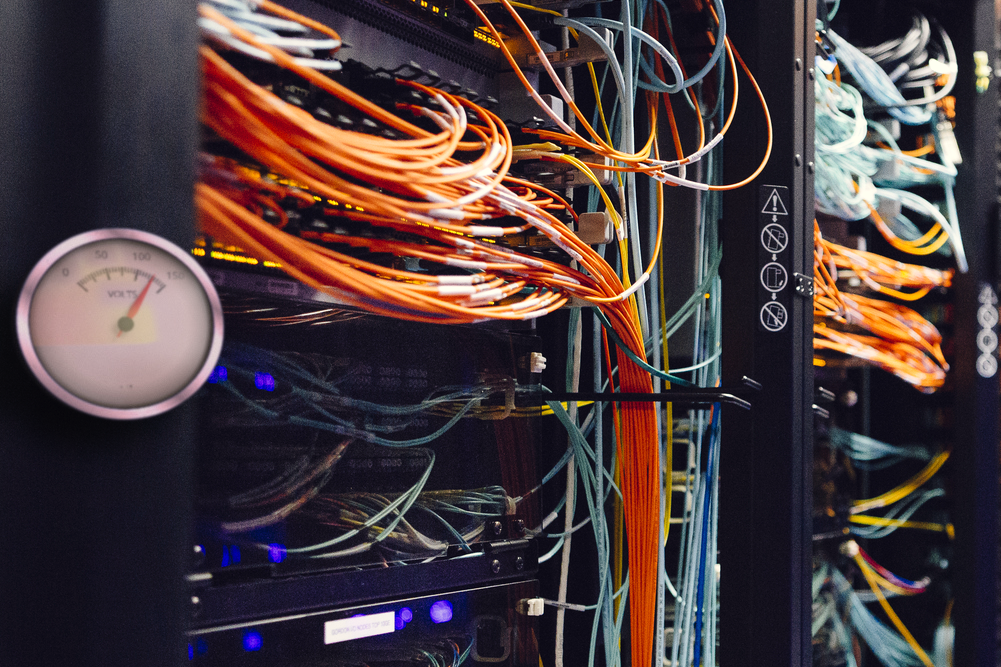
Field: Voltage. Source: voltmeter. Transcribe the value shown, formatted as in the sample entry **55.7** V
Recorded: **125** V
